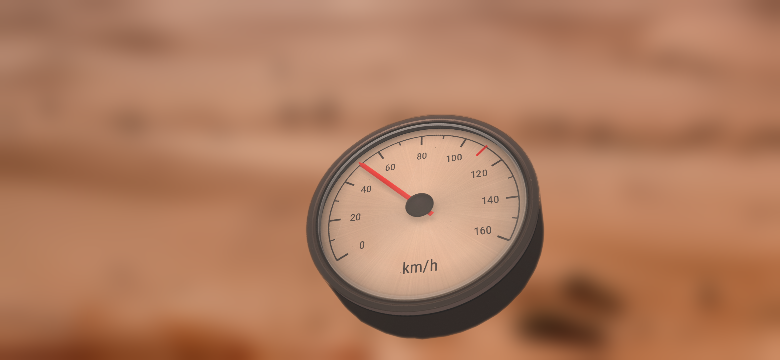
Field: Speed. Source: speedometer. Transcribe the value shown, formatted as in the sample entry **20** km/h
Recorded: **50** km/h
